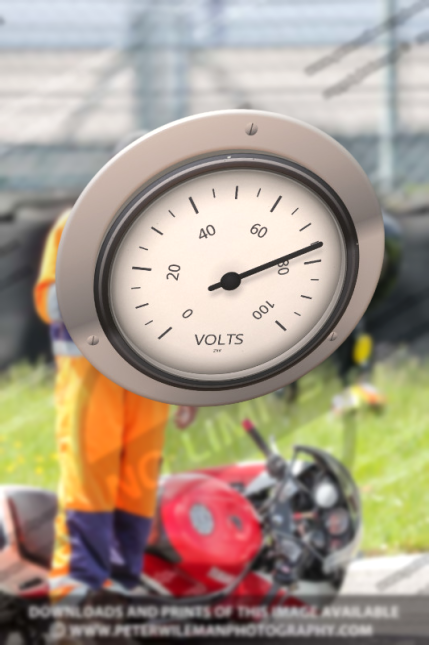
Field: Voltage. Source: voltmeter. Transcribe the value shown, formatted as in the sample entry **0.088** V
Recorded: **75** V
